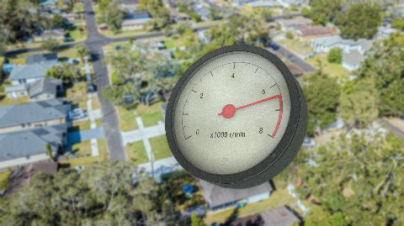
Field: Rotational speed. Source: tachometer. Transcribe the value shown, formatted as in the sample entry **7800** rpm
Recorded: **6500** rpm
